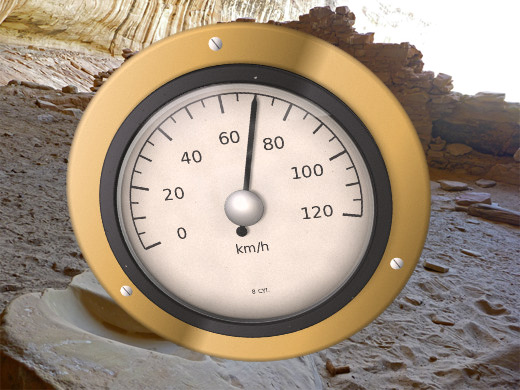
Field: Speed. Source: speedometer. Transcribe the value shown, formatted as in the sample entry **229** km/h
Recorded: **70** km/h
